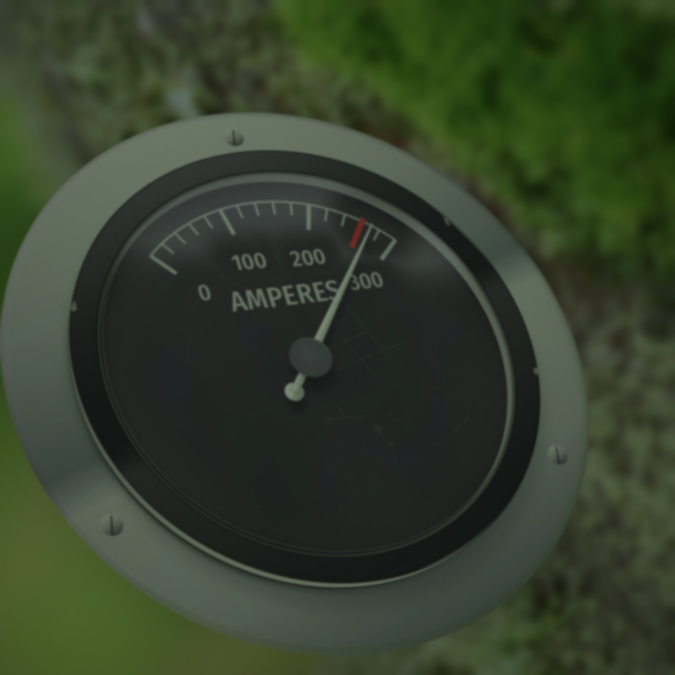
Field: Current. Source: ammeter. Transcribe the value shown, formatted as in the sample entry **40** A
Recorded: **270** A
